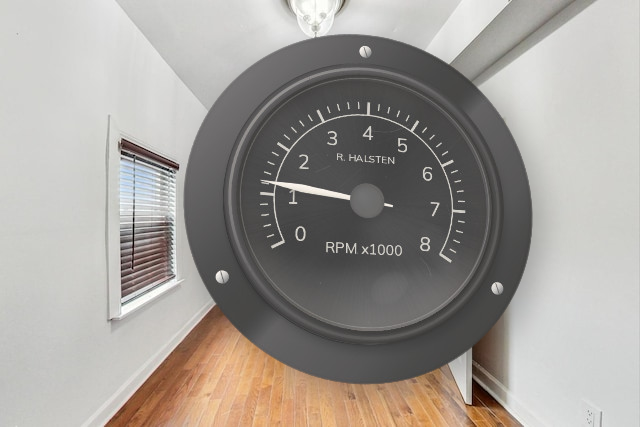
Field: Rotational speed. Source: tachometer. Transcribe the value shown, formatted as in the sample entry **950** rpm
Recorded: **1200** rpm
